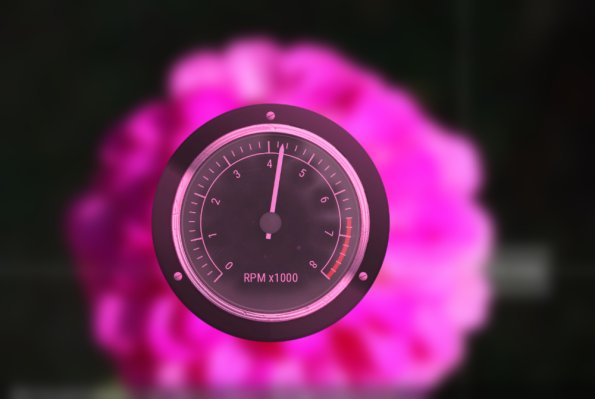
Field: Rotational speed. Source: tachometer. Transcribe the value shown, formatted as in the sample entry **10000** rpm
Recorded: **4300** rpm
